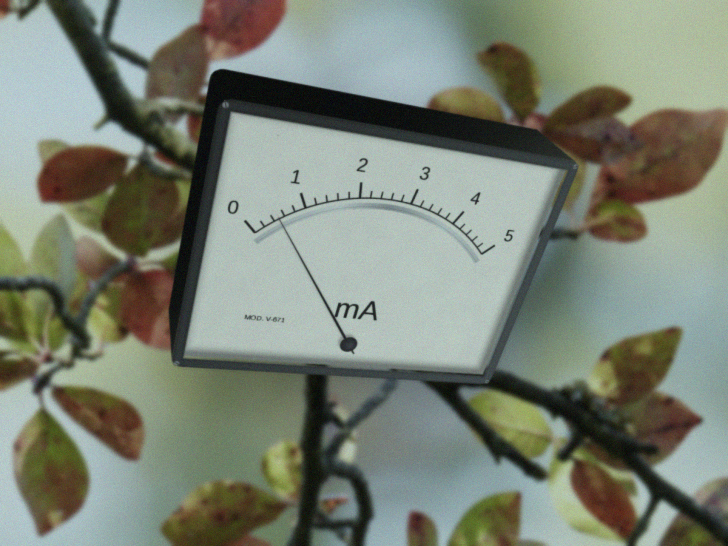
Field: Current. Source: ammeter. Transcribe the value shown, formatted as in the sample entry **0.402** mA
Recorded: **0.5** mA
